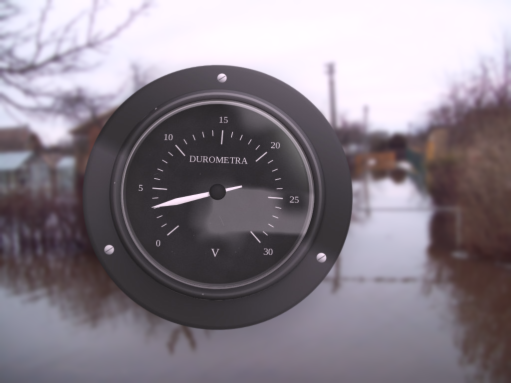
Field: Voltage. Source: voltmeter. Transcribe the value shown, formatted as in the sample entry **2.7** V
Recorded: **3** V
